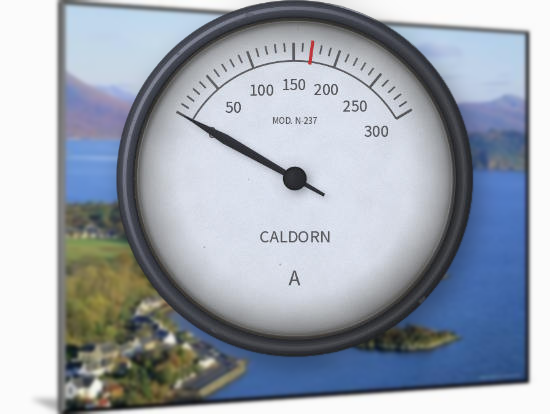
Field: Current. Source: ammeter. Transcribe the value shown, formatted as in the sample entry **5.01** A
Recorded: **0** A
